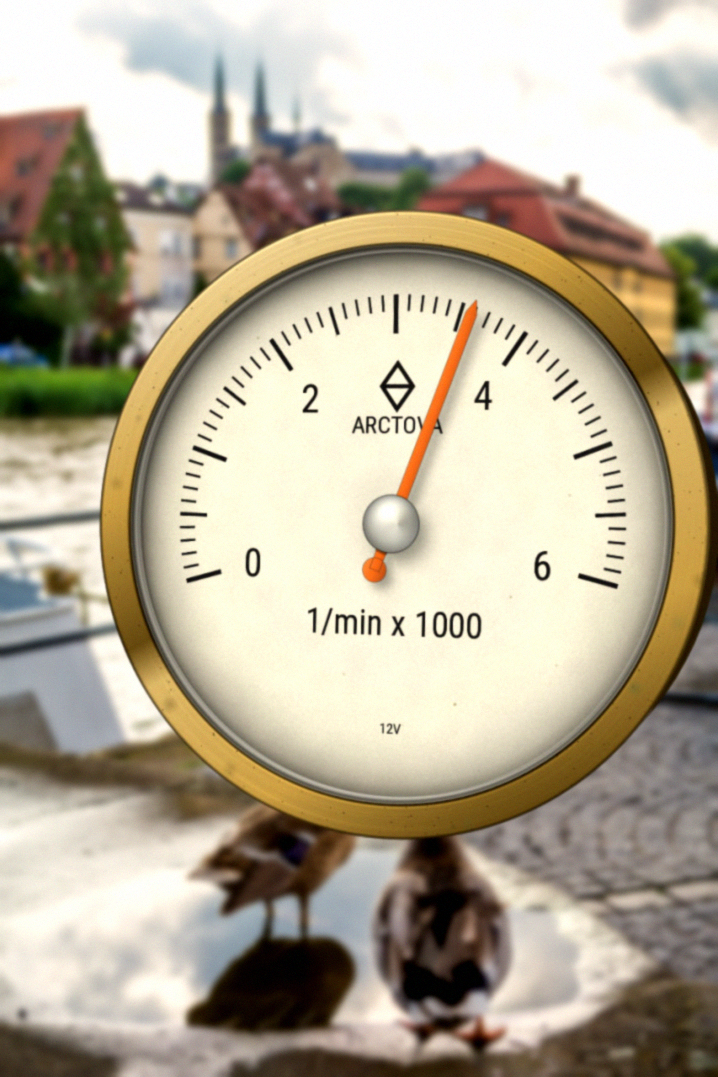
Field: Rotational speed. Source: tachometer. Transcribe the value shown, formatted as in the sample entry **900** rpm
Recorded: **3600** rpm
